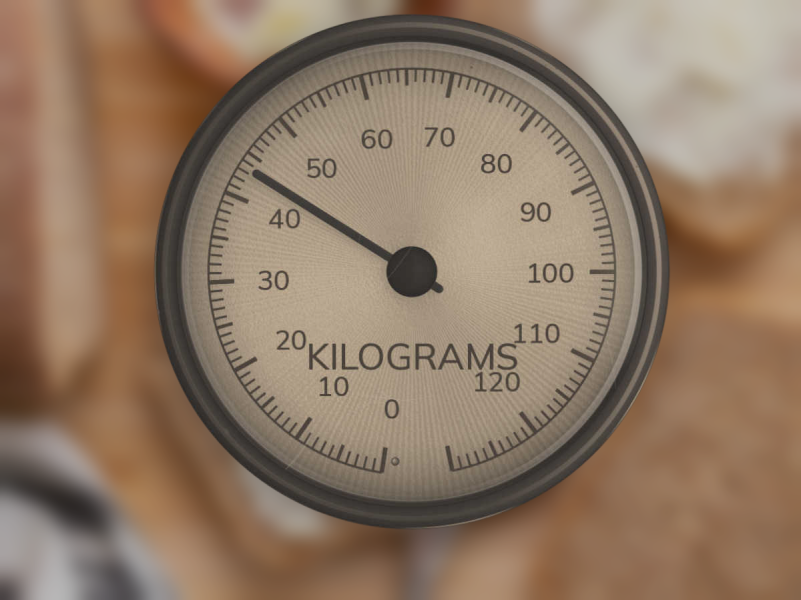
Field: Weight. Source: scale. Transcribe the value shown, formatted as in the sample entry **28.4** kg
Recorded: **43.5** kg
